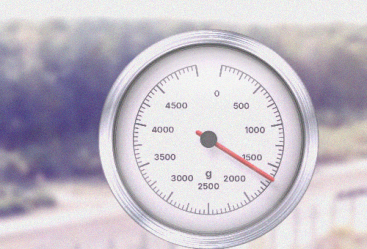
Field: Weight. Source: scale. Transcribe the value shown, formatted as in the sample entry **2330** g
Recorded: **1650** g
